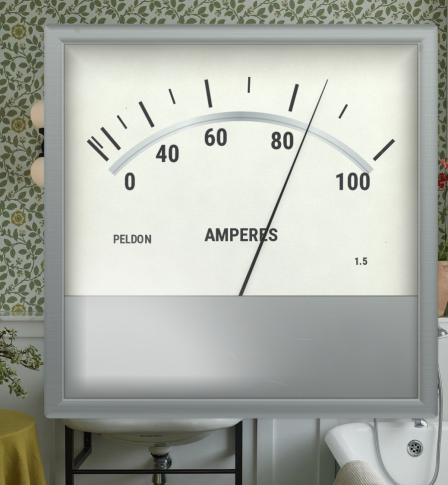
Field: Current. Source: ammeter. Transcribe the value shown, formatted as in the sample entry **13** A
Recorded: **85** A
